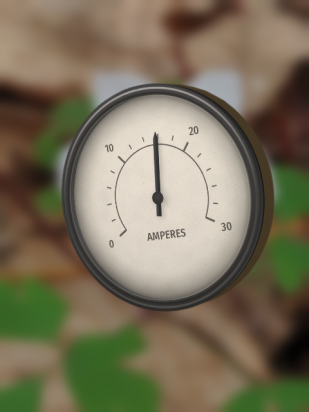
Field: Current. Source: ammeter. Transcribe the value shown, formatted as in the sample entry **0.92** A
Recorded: **16** A
